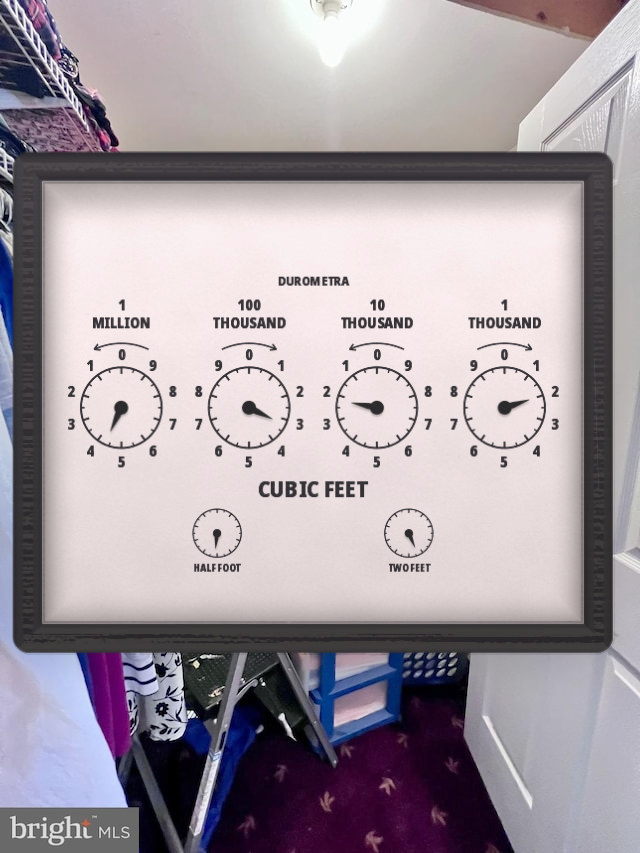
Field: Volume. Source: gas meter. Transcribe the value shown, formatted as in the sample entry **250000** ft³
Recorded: **432200** ft³
